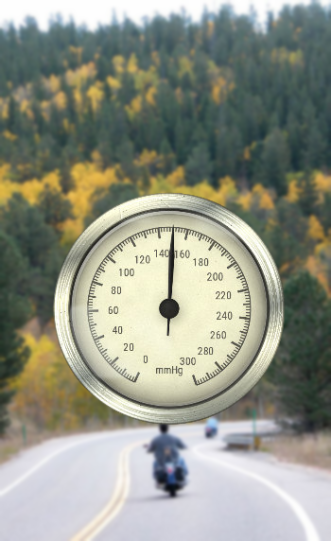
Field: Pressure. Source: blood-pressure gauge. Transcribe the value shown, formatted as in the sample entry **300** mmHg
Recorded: **150** mmHg
